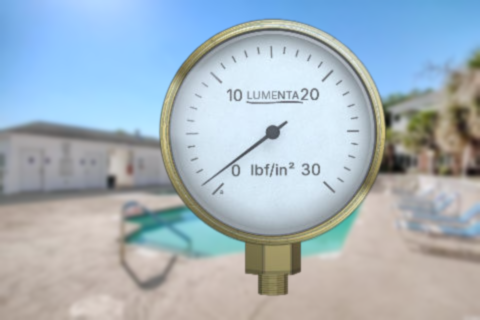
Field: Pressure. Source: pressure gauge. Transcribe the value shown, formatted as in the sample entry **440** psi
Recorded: **1** psi
